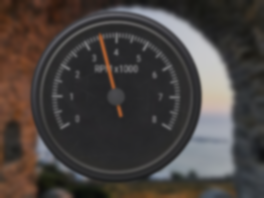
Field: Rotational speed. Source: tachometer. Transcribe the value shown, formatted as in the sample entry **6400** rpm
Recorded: **3500** rpm
